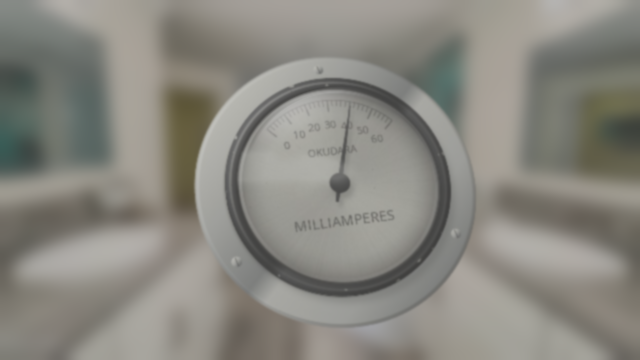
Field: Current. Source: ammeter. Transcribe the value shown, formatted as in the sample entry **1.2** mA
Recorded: **40** mA
